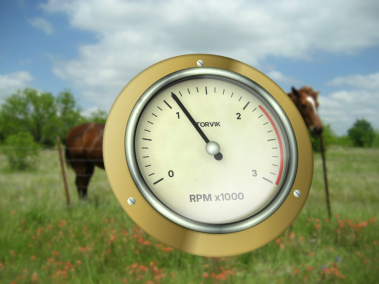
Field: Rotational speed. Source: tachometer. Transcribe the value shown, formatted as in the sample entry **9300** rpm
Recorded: **1100** rpm
